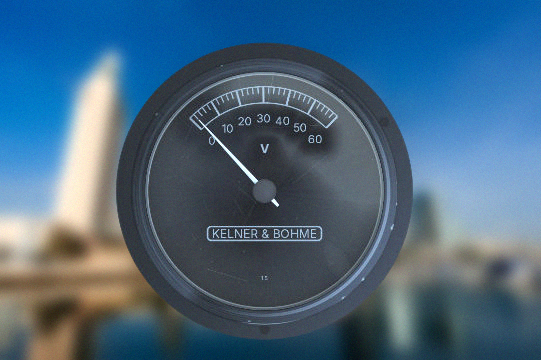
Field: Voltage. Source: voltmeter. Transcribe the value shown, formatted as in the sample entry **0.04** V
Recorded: **2** V
